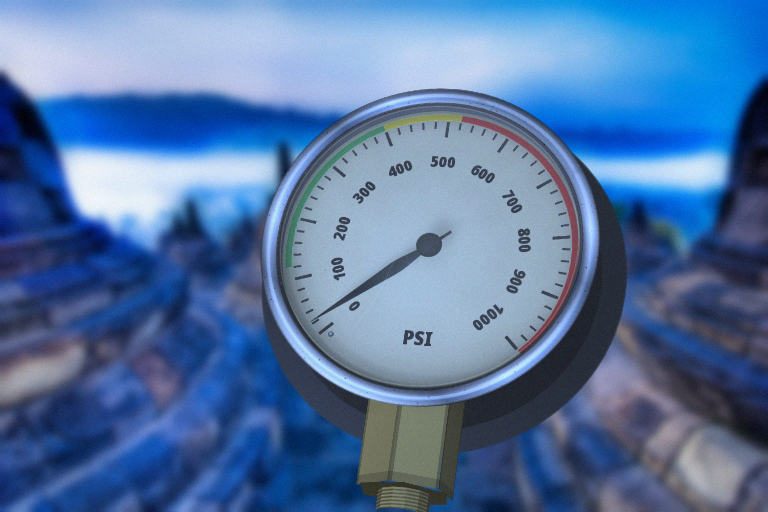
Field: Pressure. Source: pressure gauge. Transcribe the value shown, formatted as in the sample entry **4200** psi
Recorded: **20** psi
